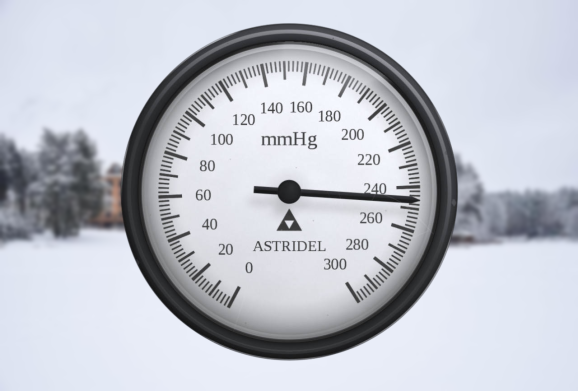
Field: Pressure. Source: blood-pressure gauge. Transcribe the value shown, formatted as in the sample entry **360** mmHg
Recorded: **246** mmHg
